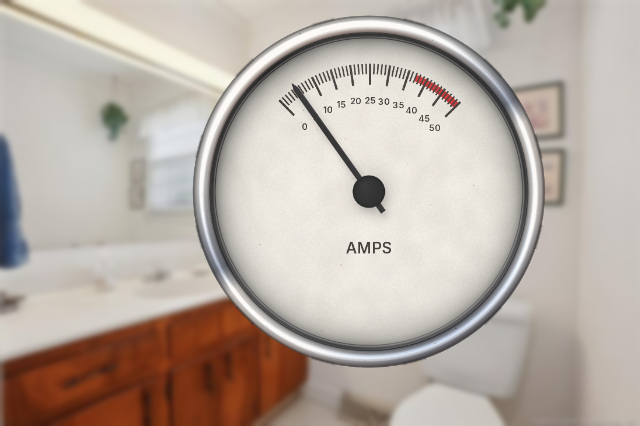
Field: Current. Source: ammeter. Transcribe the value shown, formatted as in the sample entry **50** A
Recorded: **5** A
